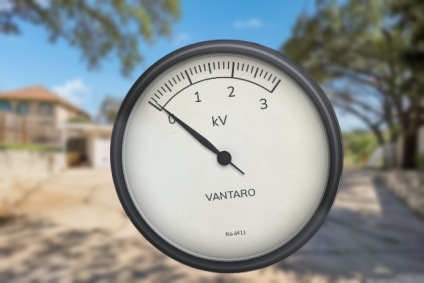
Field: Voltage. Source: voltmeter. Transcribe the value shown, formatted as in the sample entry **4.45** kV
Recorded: **0.1** kV
